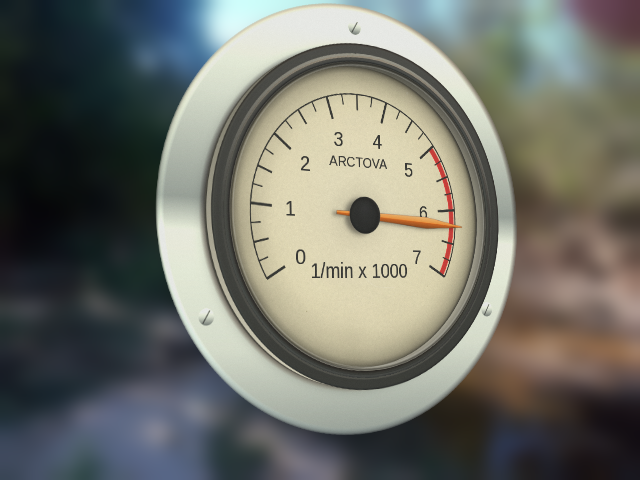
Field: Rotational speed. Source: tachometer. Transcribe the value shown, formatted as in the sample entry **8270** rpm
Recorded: **6250** rpm
